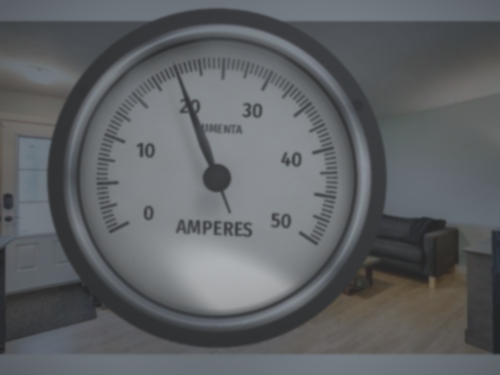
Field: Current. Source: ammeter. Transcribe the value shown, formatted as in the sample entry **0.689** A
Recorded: **20** A
